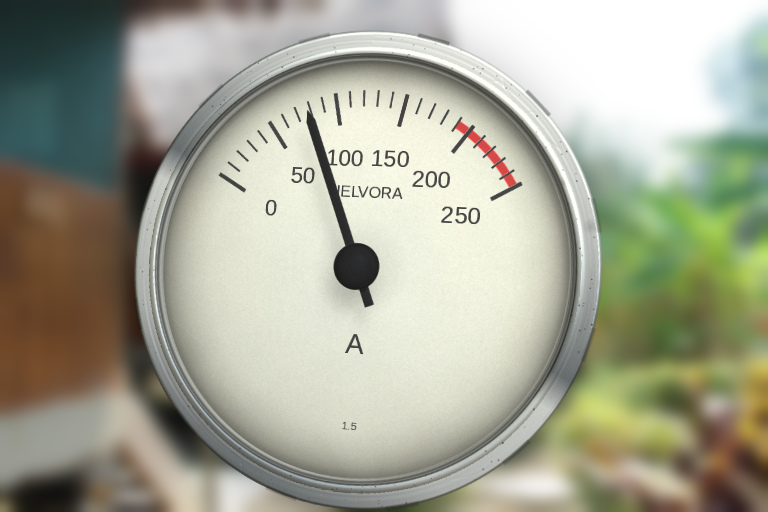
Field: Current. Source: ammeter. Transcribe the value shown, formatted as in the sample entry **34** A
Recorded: **80** A
